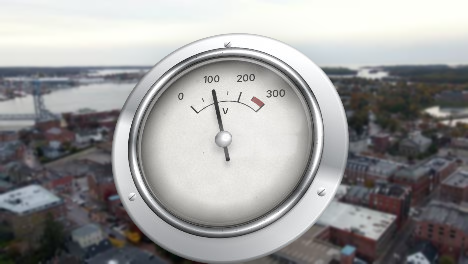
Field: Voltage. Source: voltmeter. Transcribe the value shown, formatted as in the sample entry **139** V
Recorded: **100** V
